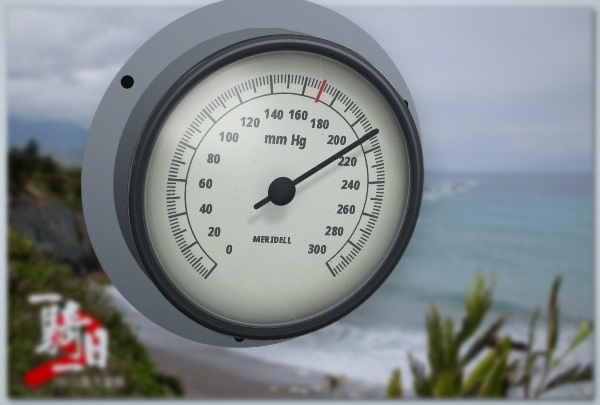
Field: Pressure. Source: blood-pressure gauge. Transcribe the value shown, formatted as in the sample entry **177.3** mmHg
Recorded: **210** mmHg
